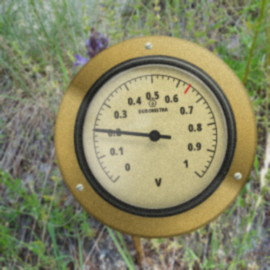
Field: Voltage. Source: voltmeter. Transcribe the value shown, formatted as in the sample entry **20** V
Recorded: **0.2** V
